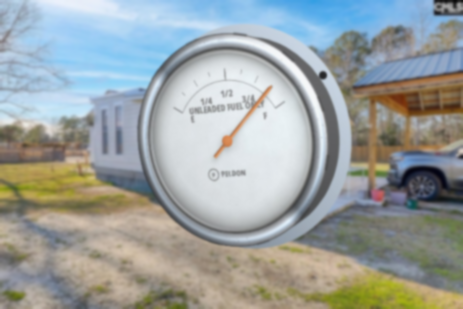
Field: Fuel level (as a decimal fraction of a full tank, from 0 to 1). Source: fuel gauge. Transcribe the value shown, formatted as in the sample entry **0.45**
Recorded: **0.875**
